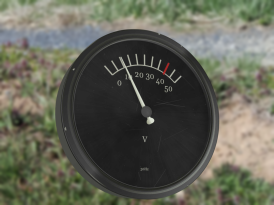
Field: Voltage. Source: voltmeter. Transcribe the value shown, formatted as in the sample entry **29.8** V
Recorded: **10** V
